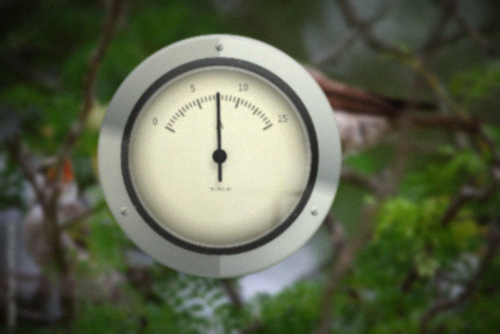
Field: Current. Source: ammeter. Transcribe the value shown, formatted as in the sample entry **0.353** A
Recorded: **7.5** A
